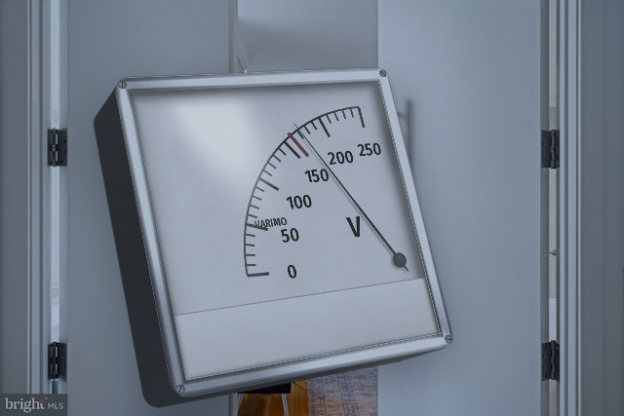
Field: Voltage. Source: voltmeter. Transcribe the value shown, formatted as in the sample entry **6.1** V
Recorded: **170** V
